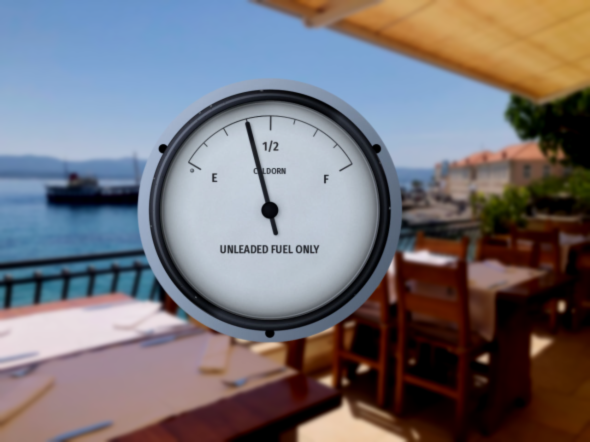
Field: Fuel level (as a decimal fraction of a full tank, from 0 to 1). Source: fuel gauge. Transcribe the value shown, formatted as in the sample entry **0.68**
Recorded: **0.375**
